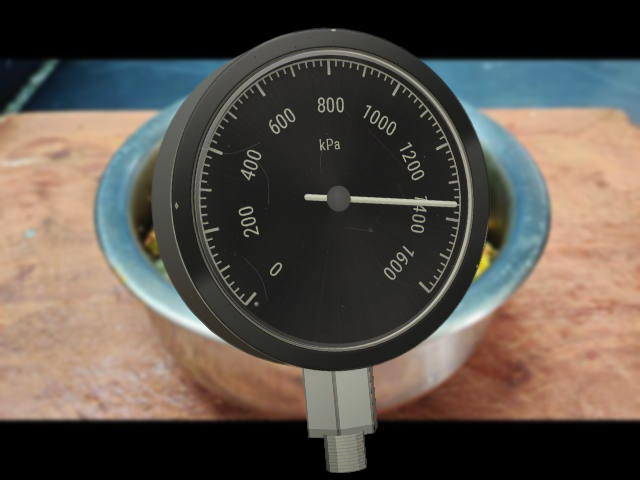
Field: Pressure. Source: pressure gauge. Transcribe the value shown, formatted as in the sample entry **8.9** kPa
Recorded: **1360** kPa
